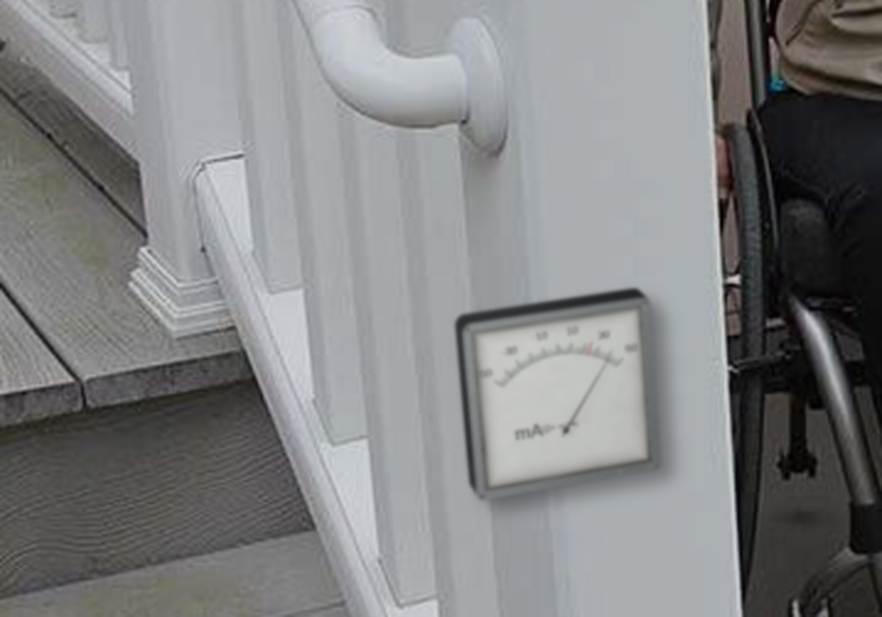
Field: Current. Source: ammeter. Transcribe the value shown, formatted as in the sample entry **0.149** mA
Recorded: **40** mA
